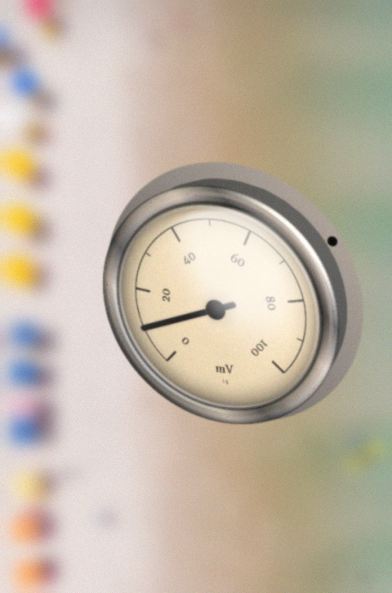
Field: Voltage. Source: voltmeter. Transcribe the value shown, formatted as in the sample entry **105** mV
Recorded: **10** mV
